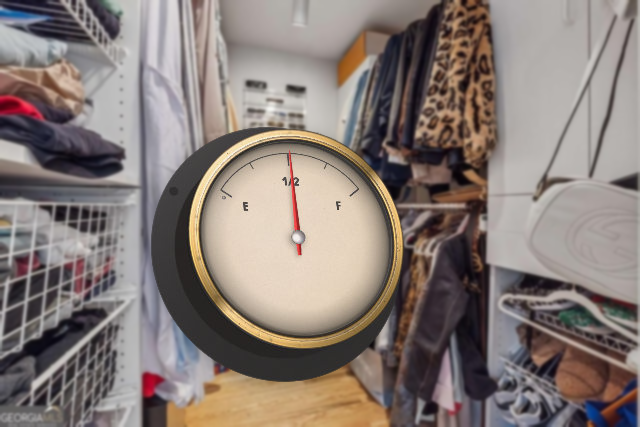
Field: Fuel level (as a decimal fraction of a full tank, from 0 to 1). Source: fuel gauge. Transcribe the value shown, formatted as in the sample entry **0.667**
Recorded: **0.5**
